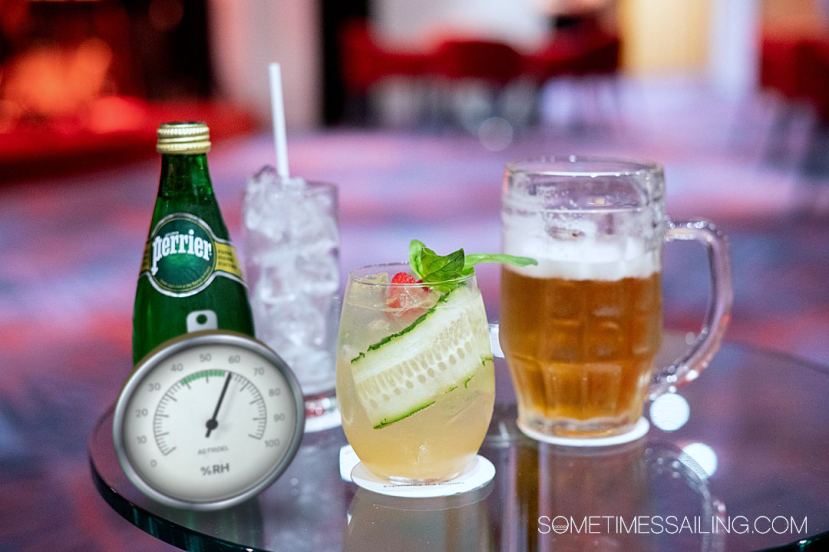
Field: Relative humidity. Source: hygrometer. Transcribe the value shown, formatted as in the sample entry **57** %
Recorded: **60** %
